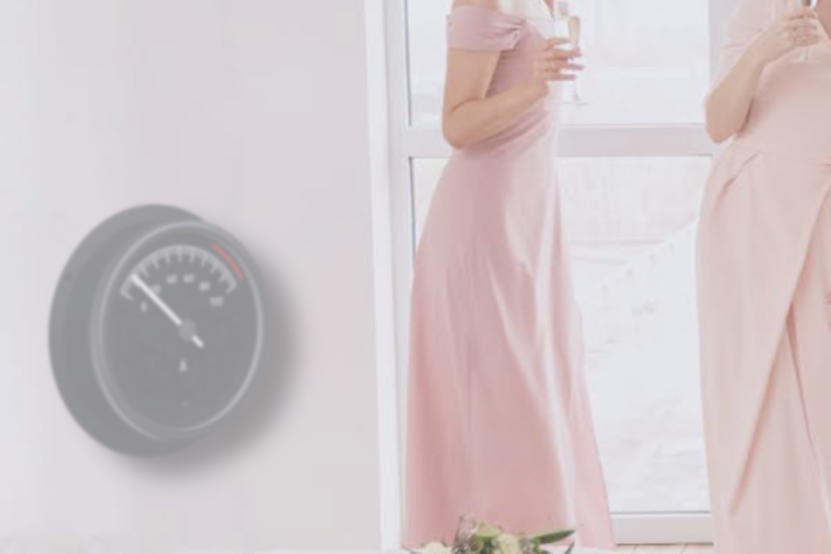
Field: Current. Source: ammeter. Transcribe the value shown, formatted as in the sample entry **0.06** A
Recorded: **10** A
